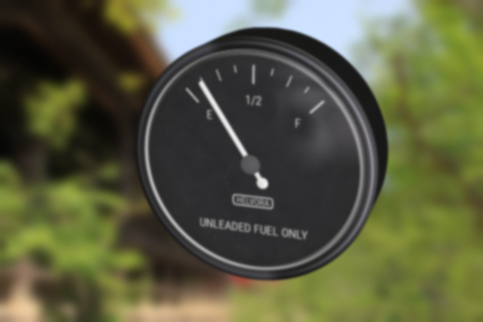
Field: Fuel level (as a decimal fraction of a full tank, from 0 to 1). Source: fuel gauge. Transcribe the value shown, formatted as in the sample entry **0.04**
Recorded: **0.125**
